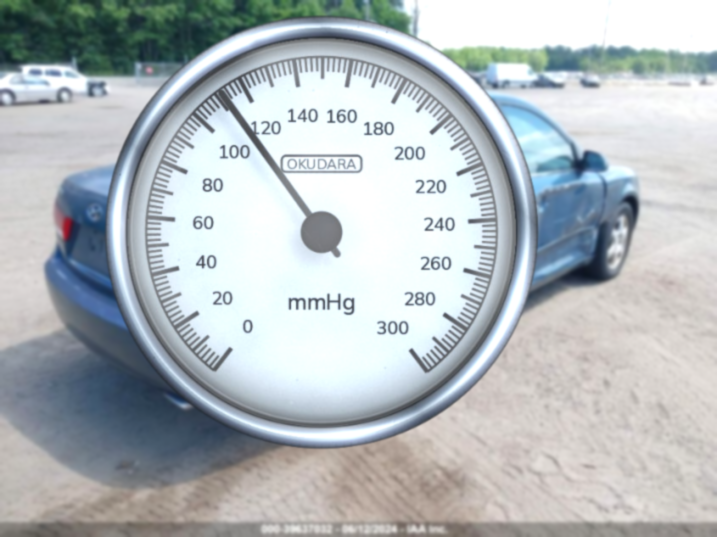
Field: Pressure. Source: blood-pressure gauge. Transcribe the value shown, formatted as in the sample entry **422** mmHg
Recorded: **112** mmHg
